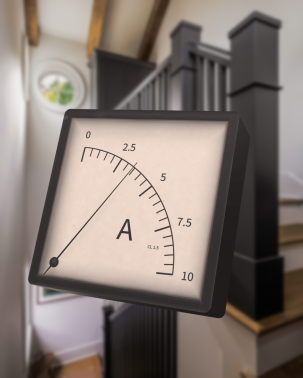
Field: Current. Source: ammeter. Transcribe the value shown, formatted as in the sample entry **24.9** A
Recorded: **3.5** A
